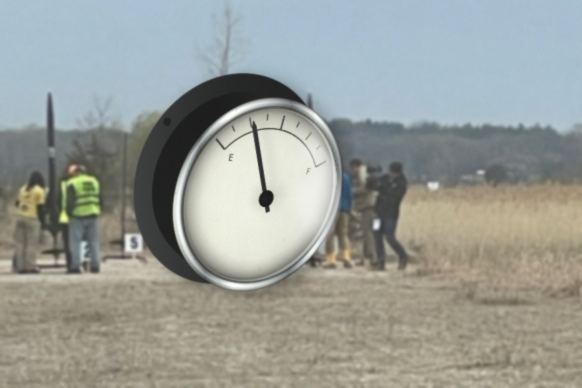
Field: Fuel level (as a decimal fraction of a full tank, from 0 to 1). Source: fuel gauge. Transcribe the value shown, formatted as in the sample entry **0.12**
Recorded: **0.25**
